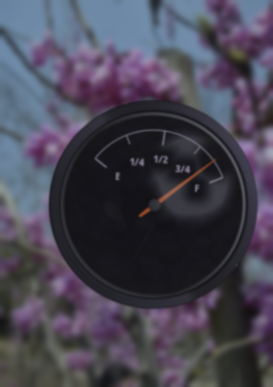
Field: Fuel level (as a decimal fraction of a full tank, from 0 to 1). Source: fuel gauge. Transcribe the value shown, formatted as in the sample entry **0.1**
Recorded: **0.875**
